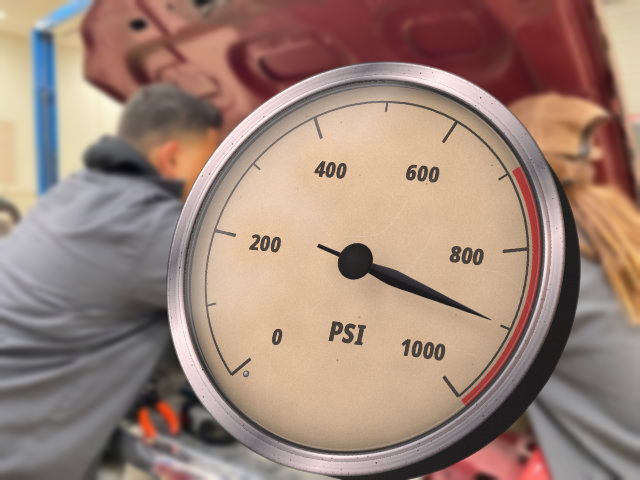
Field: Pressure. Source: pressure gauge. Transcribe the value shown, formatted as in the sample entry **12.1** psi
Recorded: **900** psi
